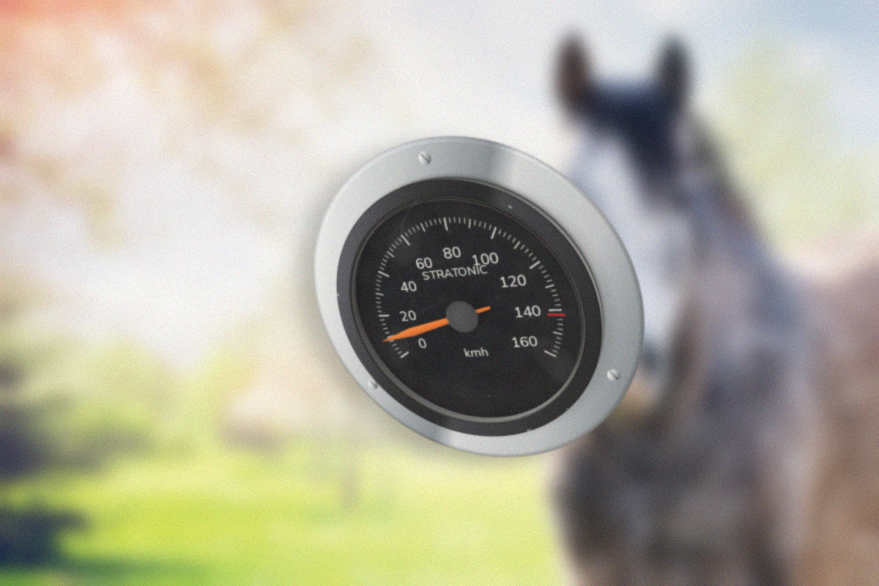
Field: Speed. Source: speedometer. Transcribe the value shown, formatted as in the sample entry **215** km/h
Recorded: **10** km/h
